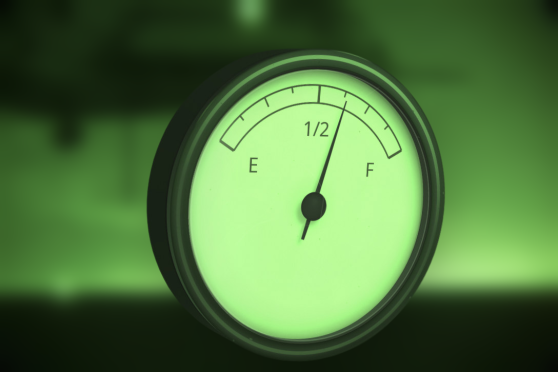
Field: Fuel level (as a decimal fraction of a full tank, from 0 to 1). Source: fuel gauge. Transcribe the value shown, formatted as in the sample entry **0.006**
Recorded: **0.625**
